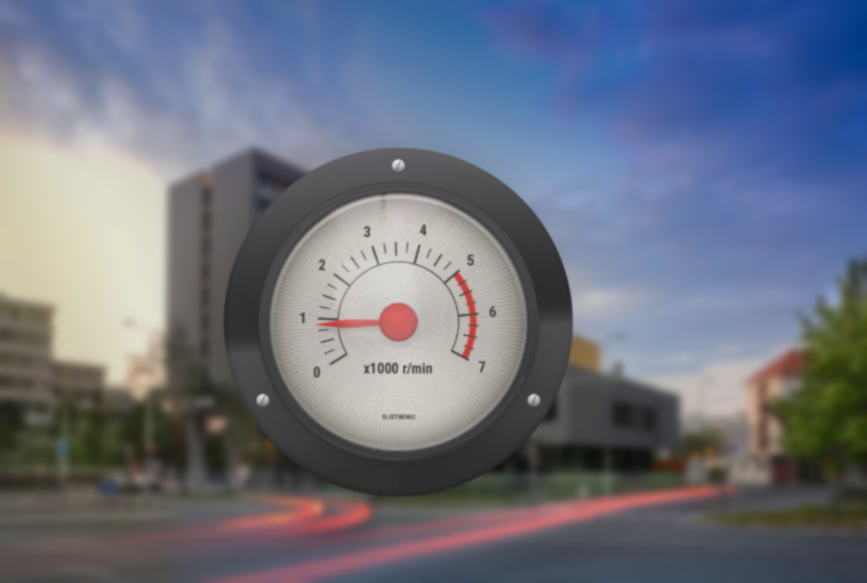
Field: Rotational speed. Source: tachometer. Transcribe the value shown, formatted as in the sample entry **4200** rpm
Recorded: **875** rpm
